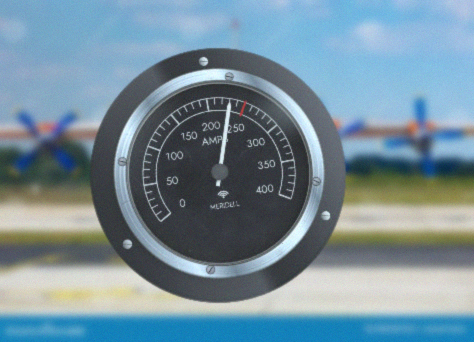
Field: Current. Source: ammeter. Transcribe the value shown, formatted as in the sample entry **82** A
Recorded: **230** A
